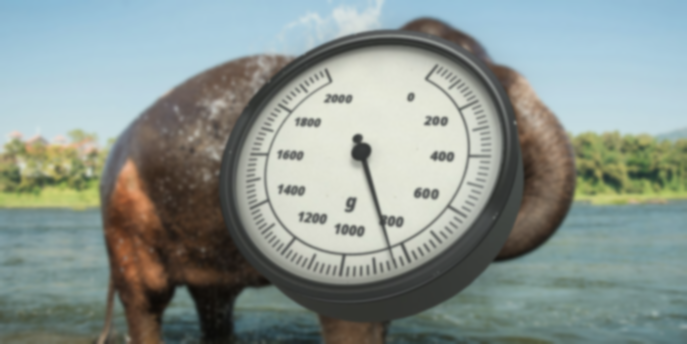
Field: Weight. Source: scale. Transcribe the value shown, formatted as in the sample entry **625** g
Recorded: **840** g
